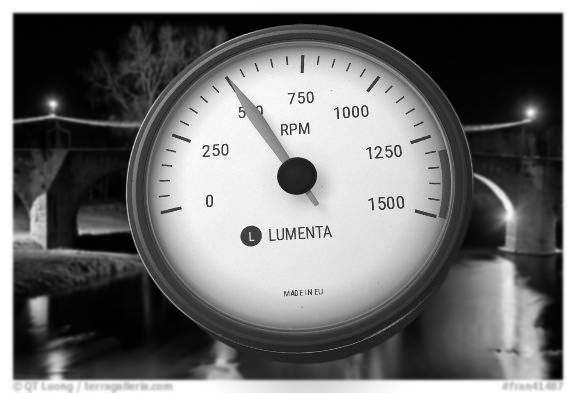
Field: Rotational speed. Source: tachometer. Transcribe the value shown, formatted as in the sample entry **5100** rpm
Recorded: **500** rpm
